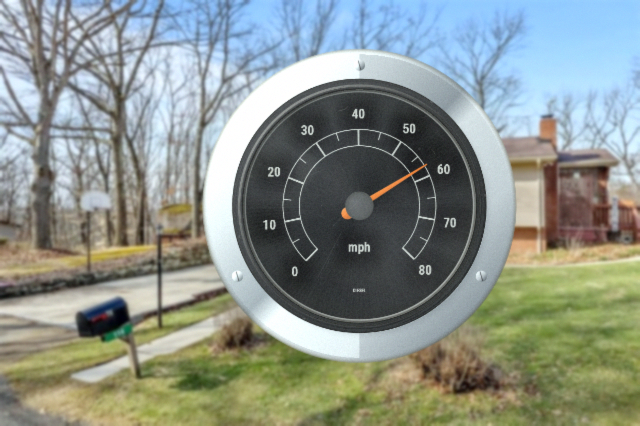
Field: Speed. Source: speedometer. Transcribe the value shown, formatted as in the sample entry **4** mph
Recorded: **57.5** mph
